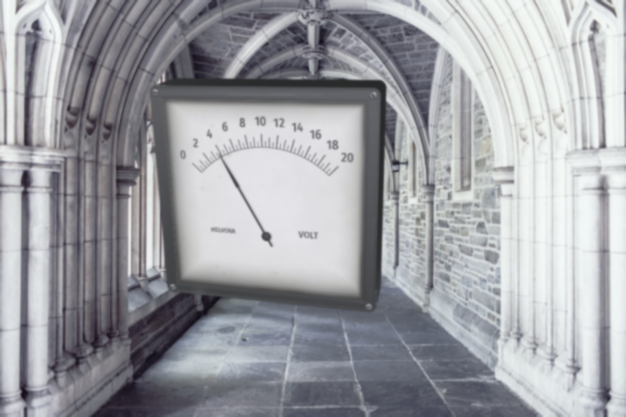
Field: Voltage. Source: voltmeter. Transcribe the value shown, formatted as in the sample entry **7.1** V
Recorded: **4** V
